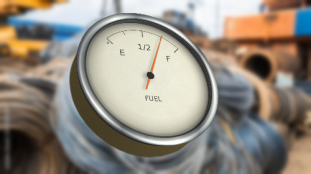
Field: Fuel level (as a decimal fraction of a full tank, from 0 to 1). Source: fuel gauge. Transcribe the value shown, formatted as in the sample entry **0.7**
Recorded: **0.75**
